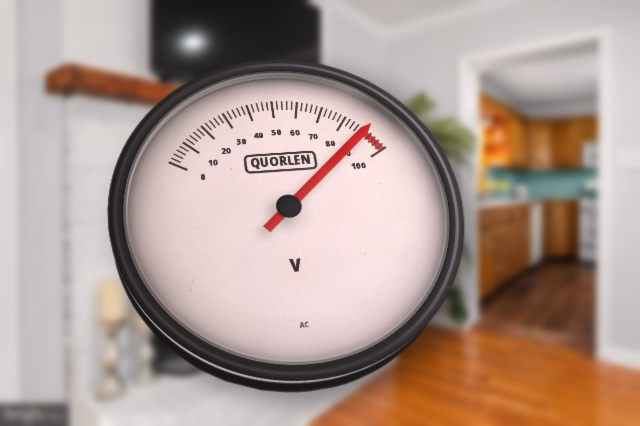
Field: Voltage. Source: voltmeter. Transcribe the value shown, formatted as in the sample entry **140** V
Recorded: **90** V
